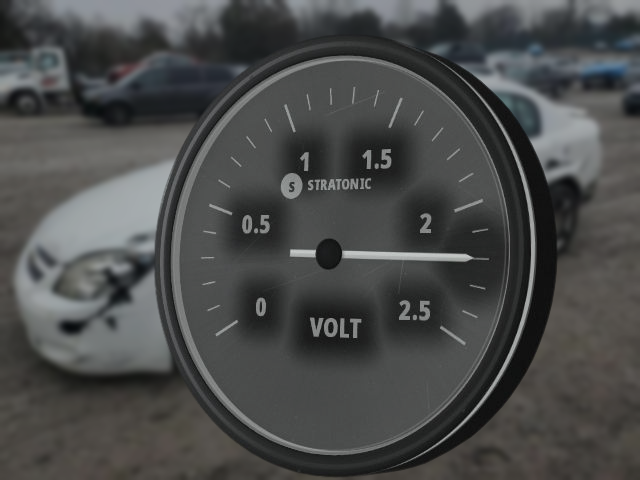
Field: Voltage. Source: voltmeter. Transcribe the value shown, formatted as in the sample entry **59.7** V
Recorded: **2.2** V
